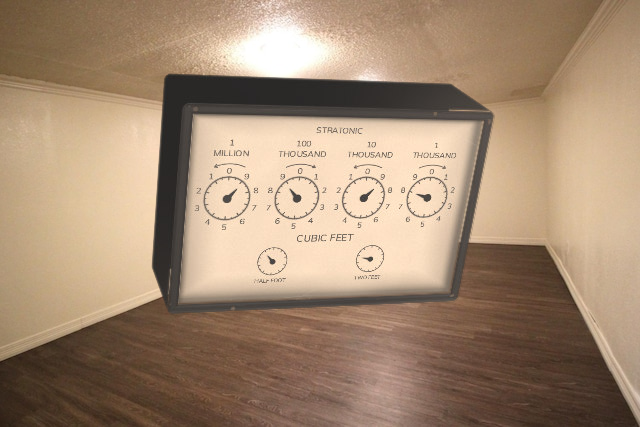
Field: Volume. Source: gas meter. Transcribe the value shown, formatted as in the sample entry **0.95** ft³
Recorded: **888800** ft³
